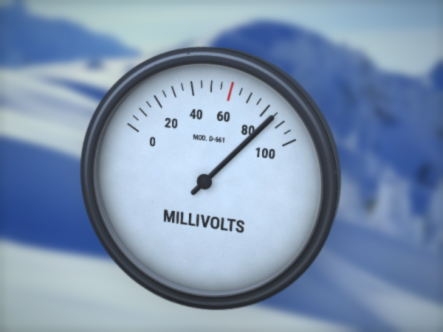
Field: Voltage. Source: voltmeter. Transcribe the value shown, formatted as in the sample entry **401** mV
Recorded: **85** mV
